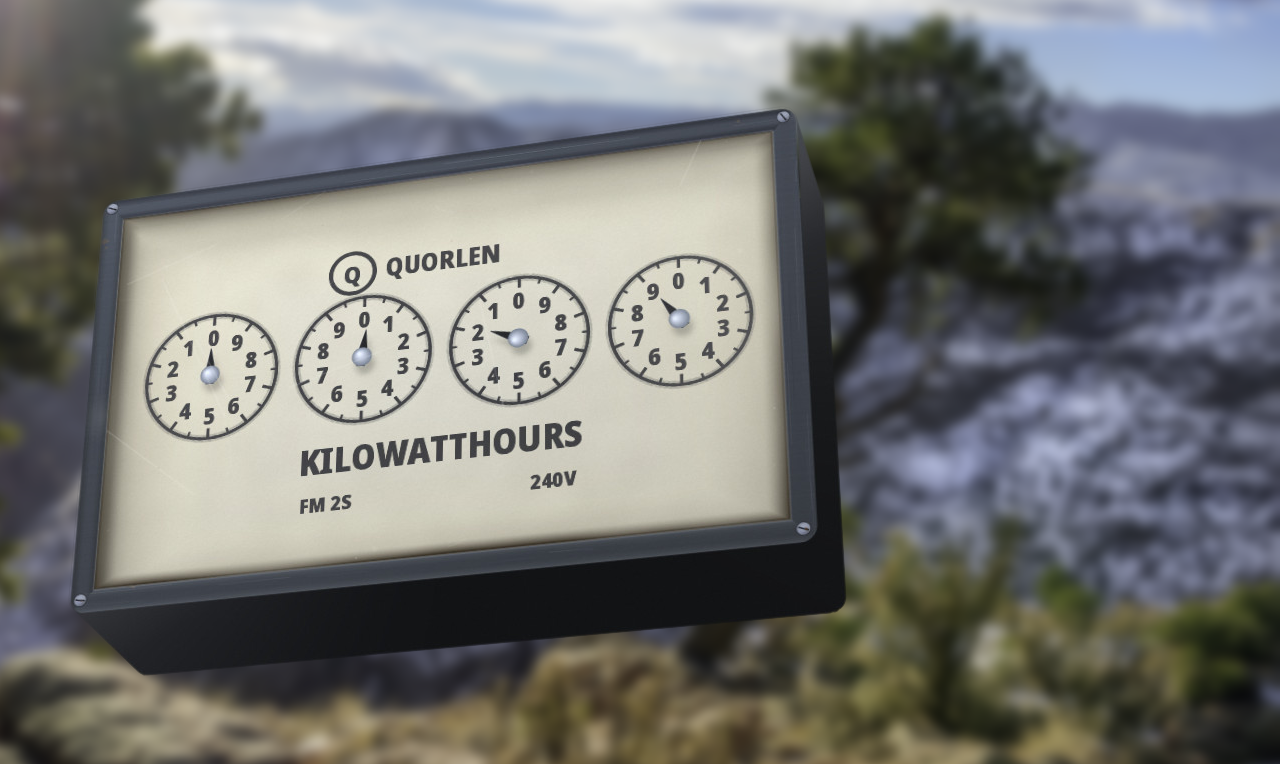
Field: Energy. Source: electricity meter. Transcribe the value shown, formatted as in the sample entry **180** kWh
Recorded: **19** kWh
